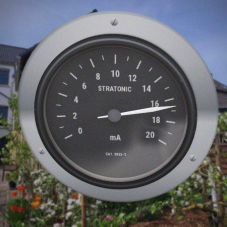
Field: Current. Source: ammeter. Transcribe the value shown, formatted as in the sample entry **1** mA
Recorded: **16.5** mA
